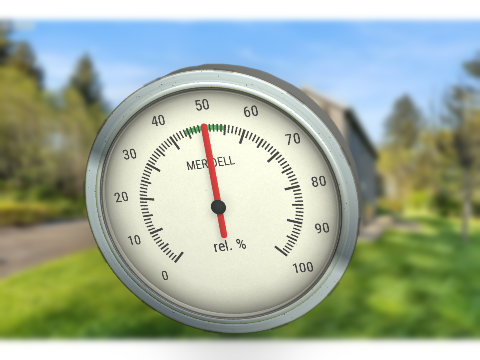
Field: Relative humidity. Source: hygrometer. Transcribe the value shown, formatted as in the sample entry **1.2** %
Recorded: **50** %
